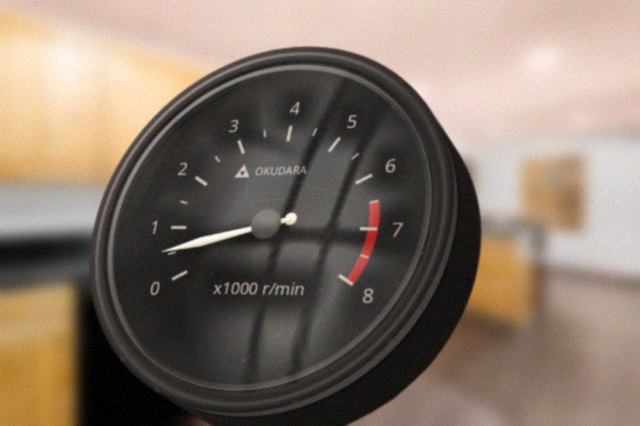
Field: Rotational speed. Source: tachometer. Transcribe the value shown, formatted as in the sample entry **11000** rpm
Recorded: **500** rpm
